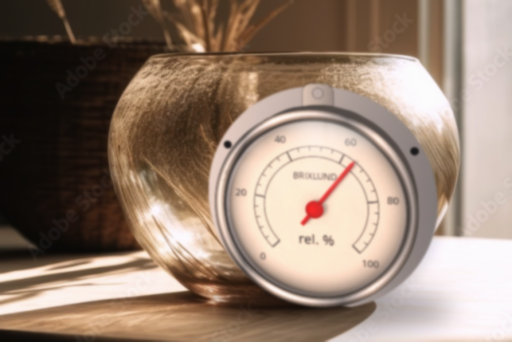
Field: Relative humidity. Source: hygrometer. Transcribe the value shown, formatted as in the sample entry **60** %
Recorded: **64** %
